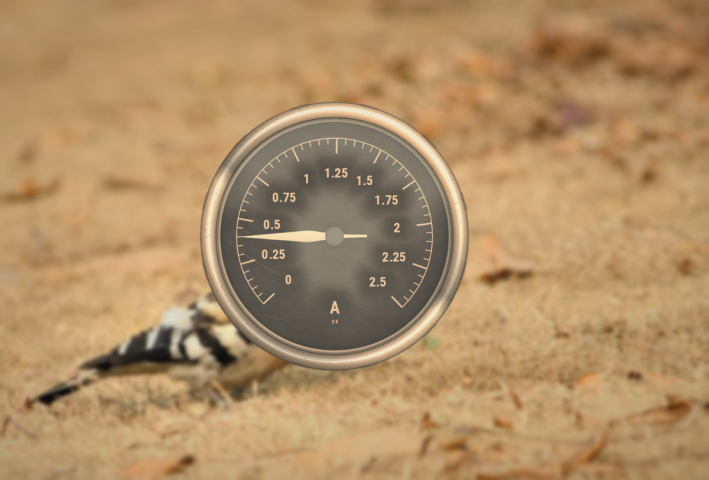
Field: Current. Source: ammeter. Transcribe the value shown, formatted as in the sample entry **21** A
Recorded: **0.4** A
